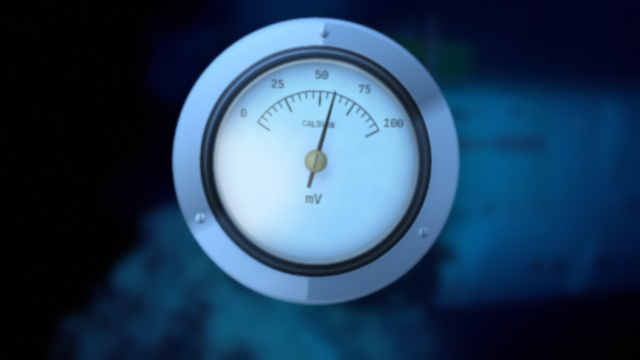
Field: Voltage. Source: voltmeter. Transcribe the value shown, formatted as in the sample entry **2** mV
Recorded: **60** mV
